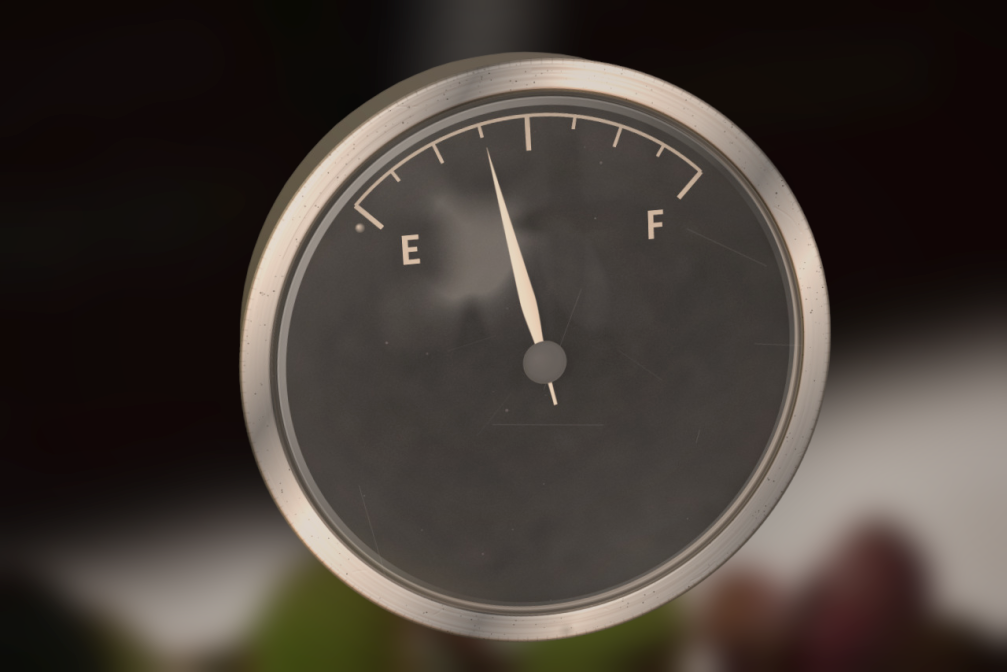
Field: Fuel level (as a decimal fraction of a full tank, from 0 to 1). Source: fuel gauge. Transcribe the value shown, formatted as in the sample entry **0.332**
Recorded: **0.375**
